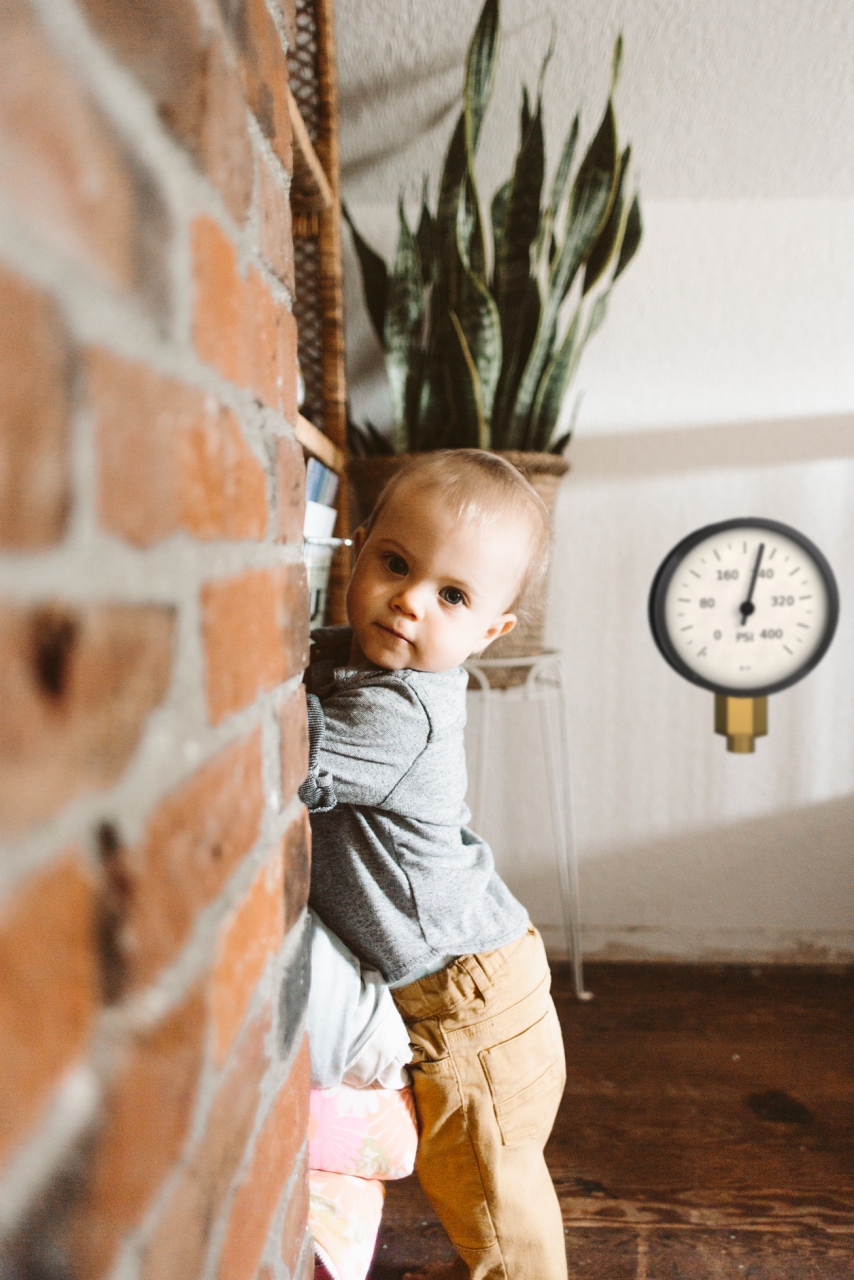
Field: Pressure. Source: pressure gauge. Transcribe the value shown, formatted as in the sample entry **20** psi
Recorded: **220** psi
